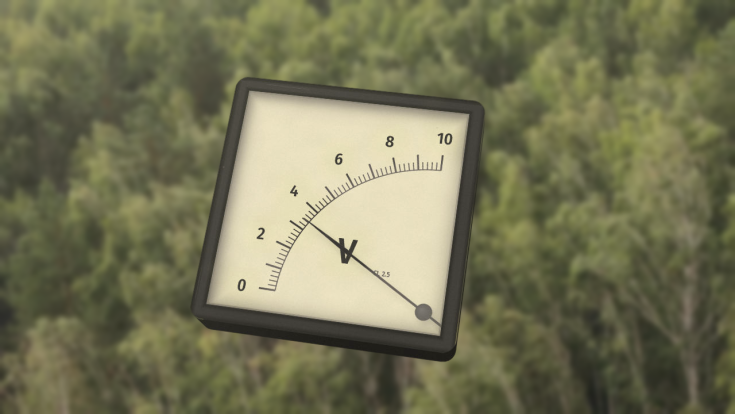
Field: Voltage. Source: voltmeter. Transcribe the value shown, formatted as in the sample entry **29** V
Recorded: **3.4** V
